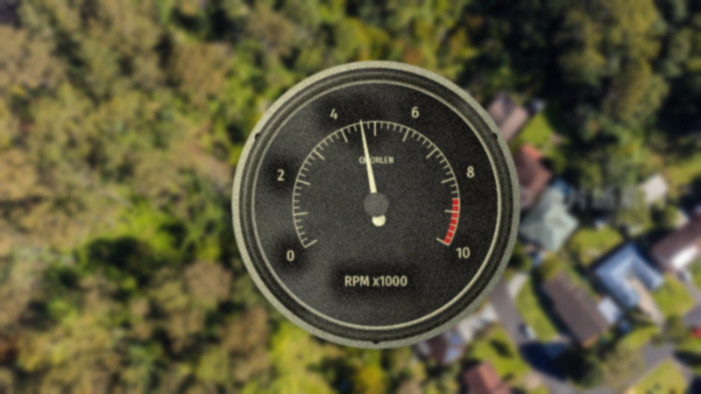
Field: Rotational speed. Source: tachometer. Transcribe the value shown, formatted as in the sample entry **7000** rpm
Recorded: **4600** rpm
